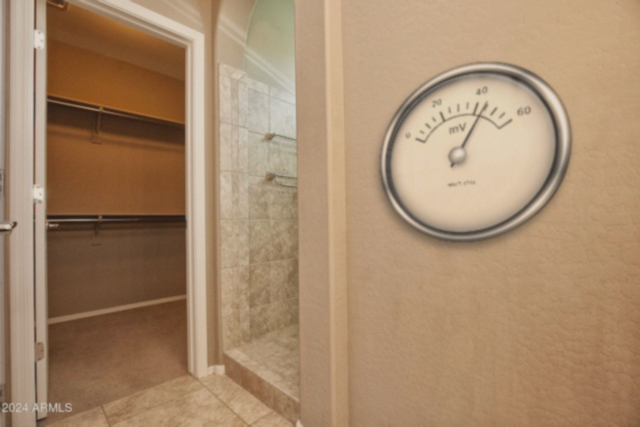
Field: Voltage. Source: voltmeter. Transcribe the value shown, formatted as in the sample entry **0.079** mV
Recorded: **45** mV
